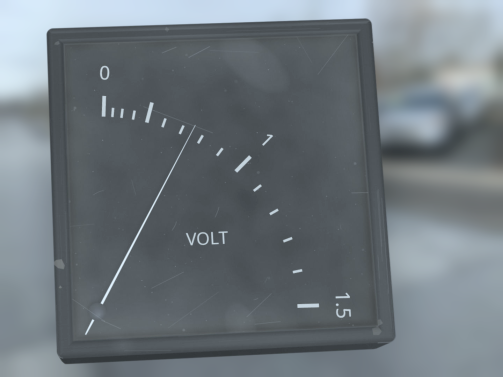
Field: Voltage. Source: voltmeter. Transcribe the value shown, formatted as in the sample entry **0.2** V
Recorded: **0.75** V
